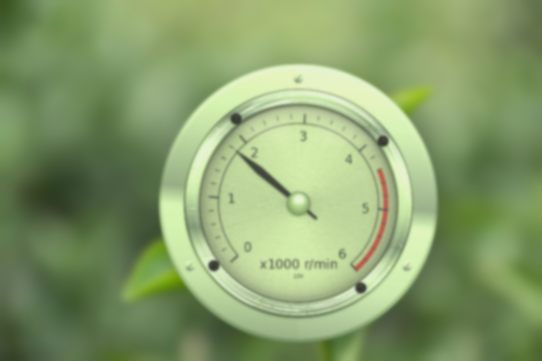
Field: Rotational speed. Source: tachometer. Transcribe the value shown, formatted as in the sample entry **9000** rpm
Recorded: **1800** rpm
